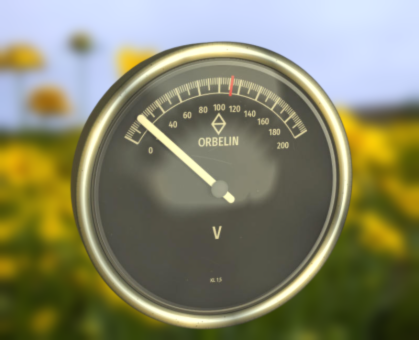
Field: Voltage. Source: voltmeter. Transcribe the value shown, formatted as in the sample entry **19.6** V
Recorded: **20** V
